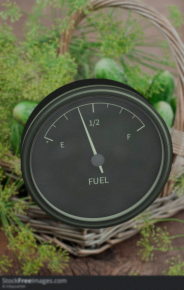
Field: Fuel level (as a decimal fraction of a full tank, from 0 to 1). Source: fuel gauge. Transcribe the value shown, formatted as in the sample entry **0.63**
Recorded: **0.375**
